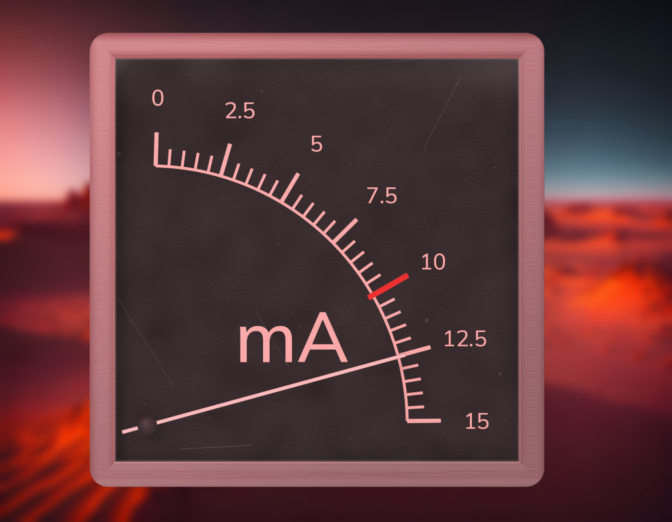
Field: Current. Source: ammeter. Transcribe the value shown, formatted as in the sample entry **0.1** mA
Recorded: **12.5** mA
